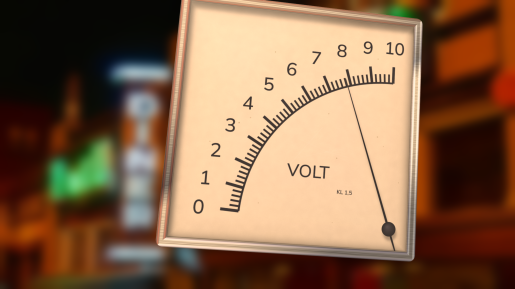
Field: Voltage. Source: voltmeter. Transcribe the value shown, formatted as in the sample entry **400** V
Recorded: **7.8** V
